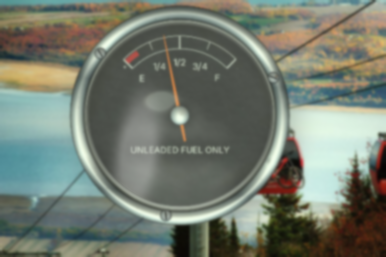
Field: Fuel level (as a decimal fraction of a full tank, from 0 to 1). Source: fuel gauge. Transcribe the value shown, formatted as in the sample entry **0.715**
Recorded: **0.375**
